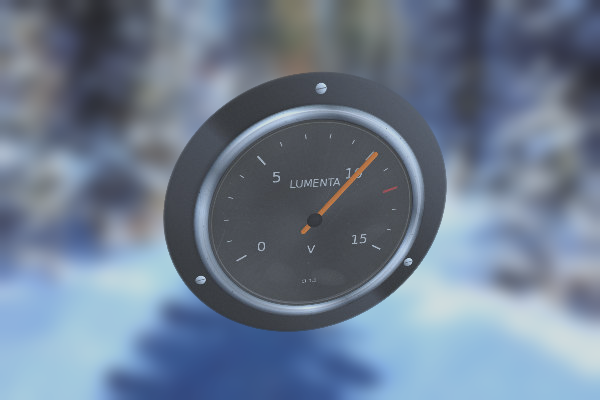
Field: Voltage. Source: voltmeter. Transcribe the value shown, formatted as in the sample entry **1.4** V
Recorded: **10** V
